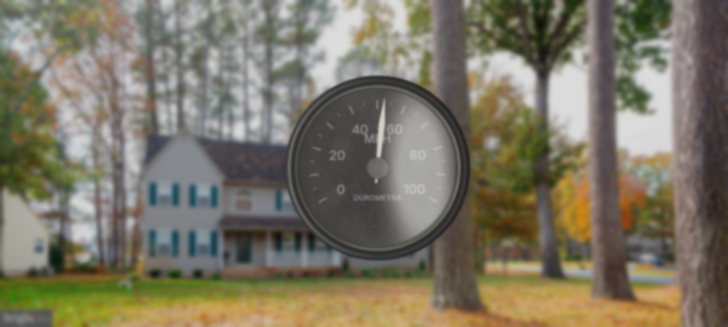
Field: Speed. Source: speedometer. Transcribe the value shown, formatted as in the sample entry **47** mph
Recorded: **52.5** mph
